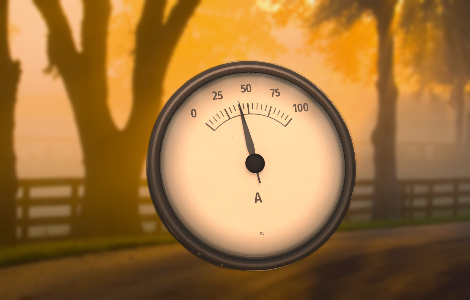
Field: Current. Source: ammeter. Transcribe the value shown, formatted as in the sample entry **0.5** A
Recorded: **40** A
